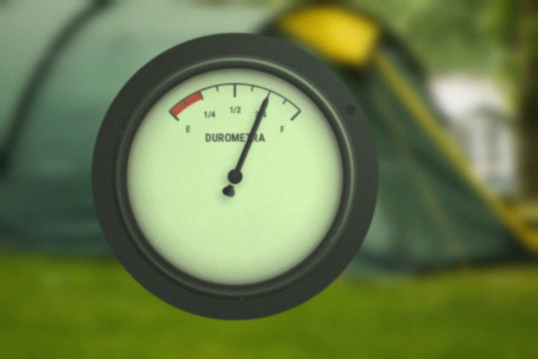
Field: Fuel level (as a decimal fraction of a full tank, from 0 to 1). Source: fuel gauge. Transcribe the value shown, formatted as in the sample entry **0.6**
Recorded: **0.75**
